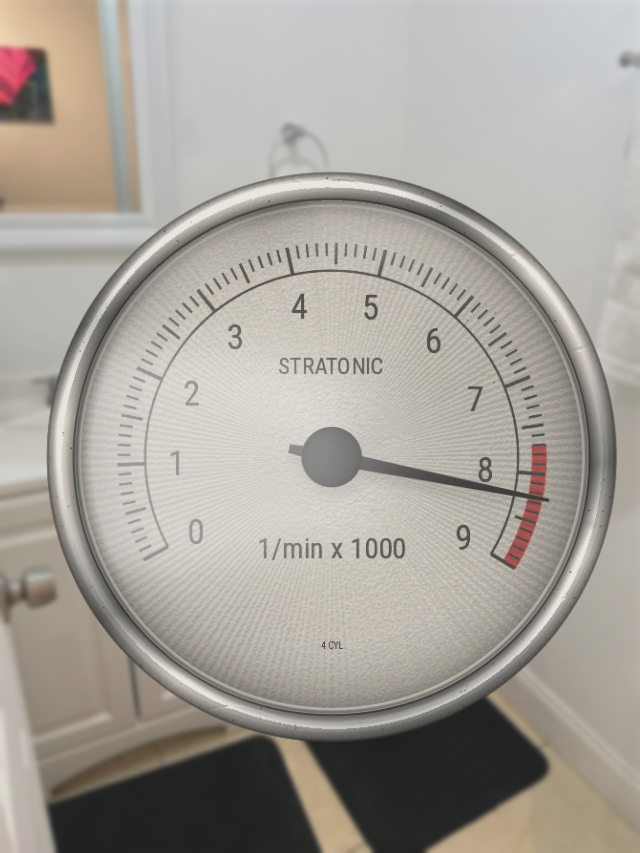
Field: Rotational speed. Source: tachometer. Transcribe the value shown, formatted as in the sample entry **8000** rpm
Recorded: **8250** rpm
